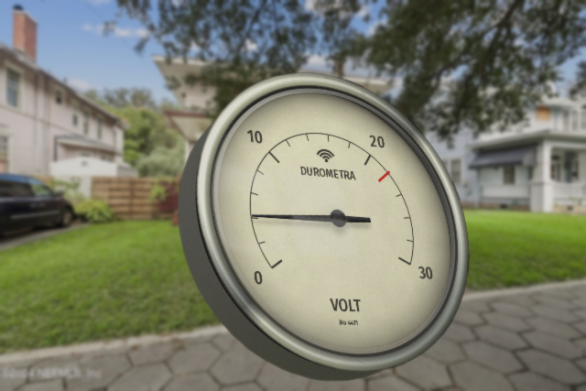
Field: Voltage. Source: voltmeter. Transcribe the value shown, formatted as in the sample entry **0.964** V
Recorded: **4** V
